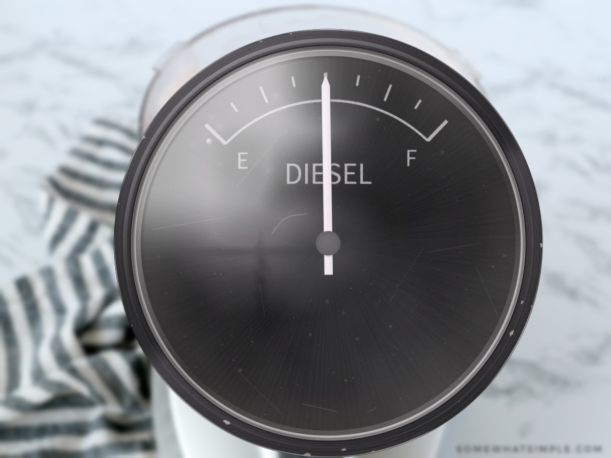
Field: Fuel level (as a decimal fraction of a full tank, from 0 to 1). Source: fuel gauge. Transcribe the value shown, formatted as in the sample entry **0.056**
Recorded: **0.5**
